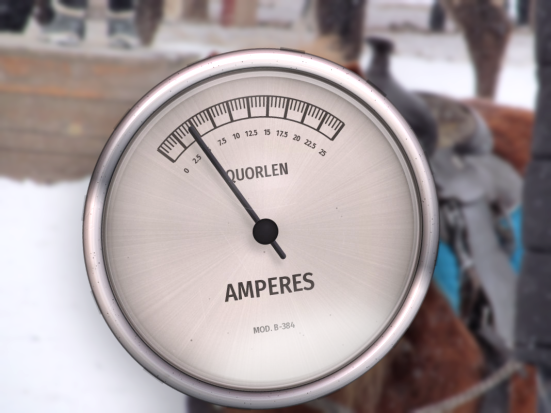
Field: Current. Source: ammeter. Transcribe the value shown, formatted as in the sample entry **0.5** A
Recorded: **4.5** A
